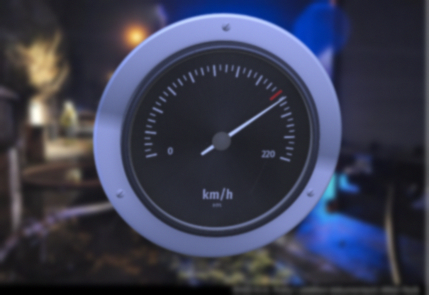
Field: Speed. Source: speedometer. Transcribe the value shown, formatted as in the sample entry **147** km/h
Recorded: **165** km/h
